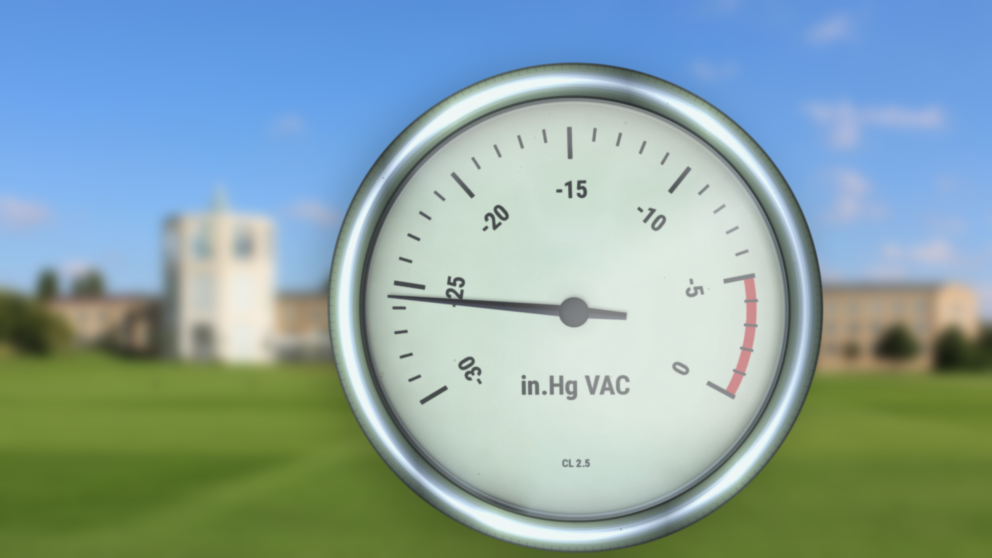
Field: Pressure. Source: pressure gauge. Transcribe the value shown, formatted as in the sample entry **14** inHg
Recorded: **-25.5** inHg
